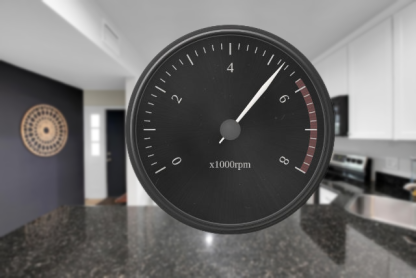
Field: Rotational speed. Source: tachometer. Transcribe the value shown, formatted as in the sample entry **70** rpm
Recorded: **5300** rpm
